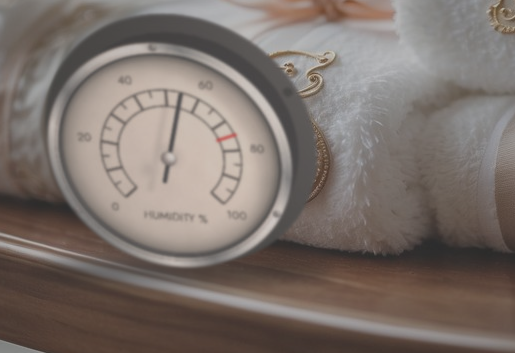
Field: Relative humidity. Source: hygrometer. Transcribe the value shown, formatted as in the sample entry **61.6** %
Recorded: **55** %
